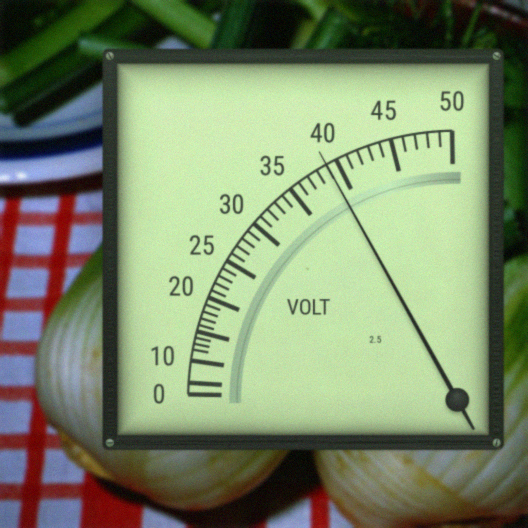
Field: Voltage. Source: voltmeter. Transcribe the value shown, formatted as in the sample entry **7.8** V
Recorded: **39** V
